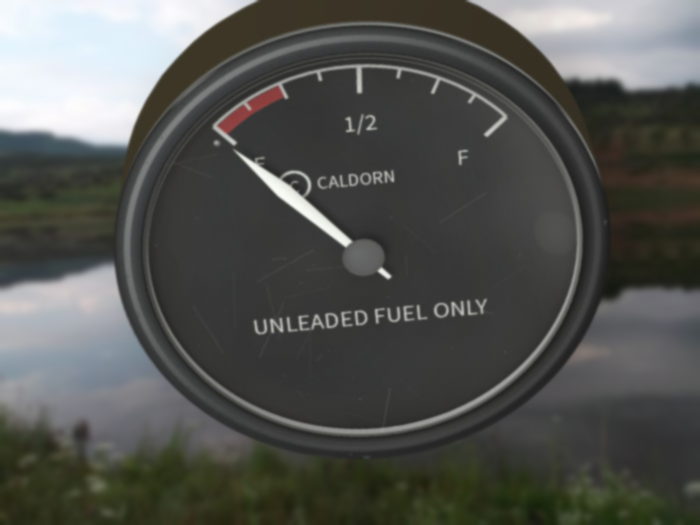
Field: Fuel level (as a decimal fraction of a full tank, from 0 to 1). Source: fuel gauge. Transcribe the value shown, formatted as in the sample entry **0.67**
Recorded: **0**
